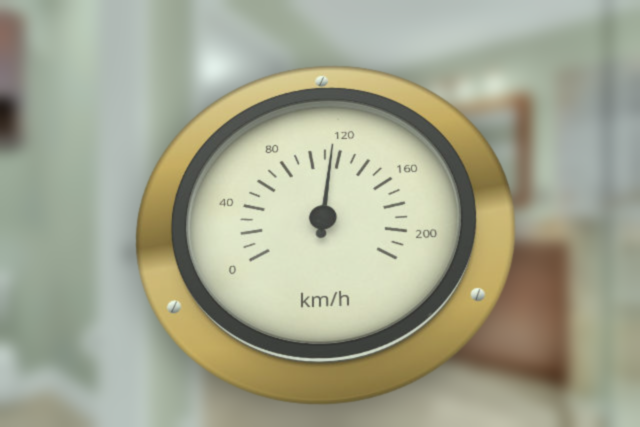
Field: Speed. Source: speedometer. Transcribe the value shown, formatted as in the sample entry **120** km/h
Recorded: **115** km/h
